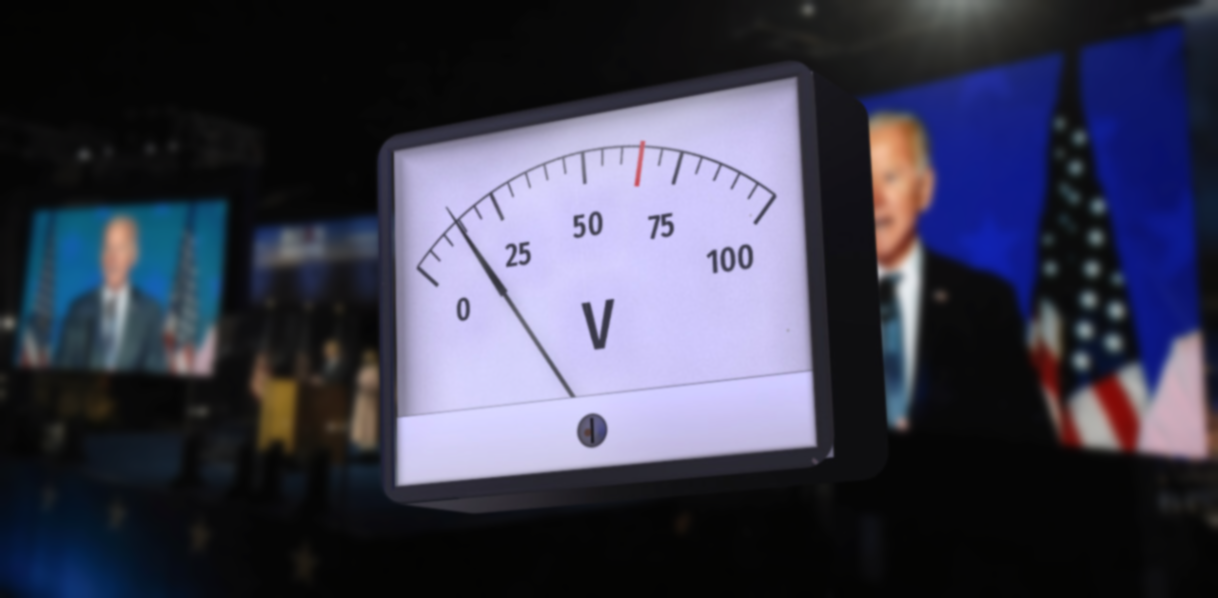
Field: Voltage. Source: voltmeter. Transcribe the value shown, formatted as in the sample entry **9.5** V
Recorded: **15** V
